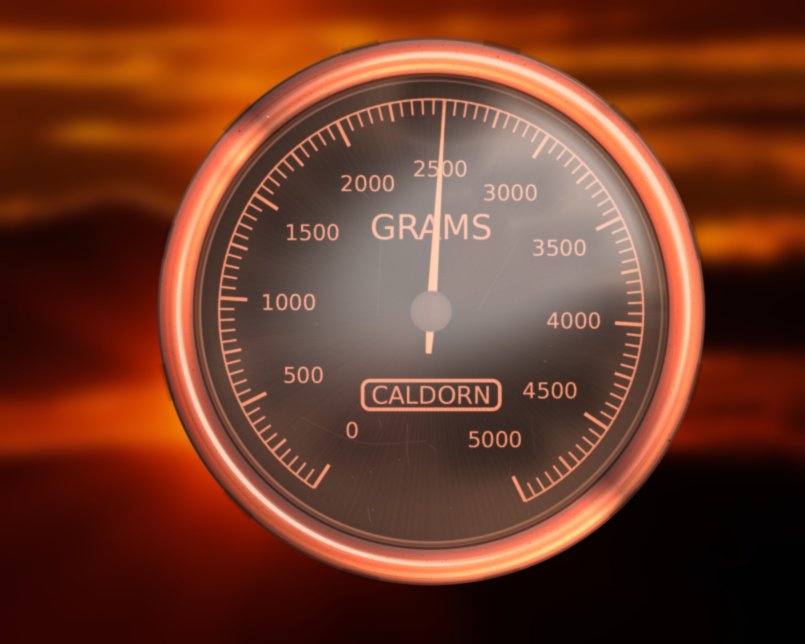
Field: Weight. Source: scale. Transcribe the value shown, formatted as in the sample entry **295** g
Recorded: **2500** g
